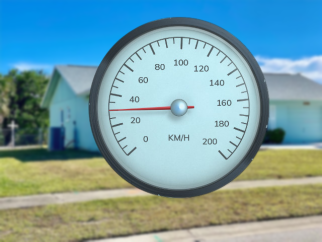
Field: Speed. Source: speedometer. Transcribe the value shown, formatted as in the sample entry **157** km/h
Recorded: **30** km/h
